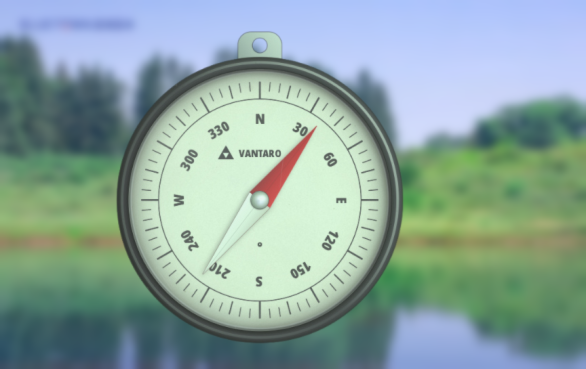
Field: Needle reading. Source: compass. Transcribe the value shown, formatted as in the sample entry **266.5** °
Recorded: **37.5** °
